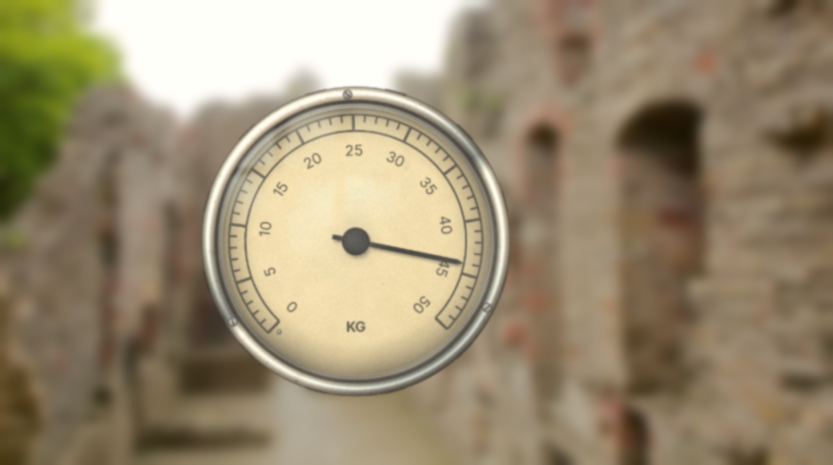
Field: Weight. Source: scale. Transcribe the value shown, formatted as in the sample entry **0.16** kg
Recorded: **44** kg
